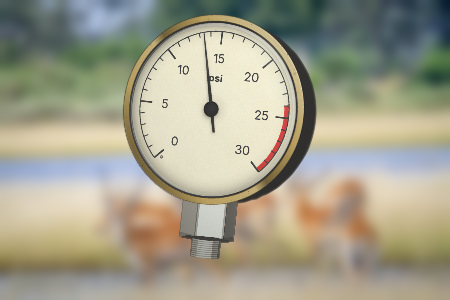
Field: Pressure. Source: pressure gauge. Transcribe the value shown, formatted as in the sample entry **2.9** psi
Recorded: **13.5** psi
